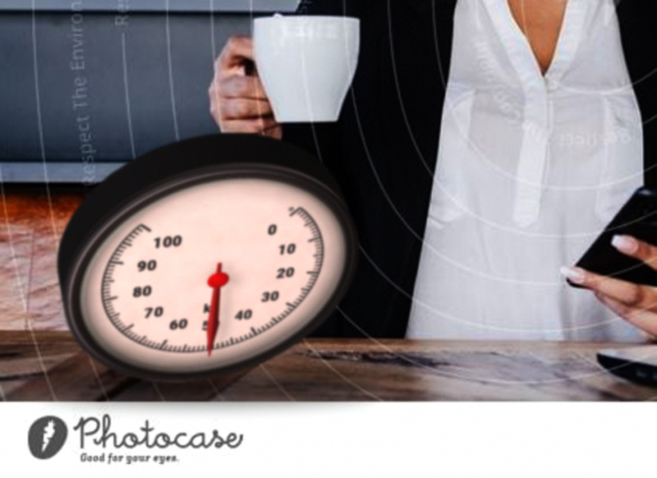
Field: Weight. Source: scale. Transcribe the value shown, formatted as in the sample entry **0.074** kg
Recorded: **50** kg
